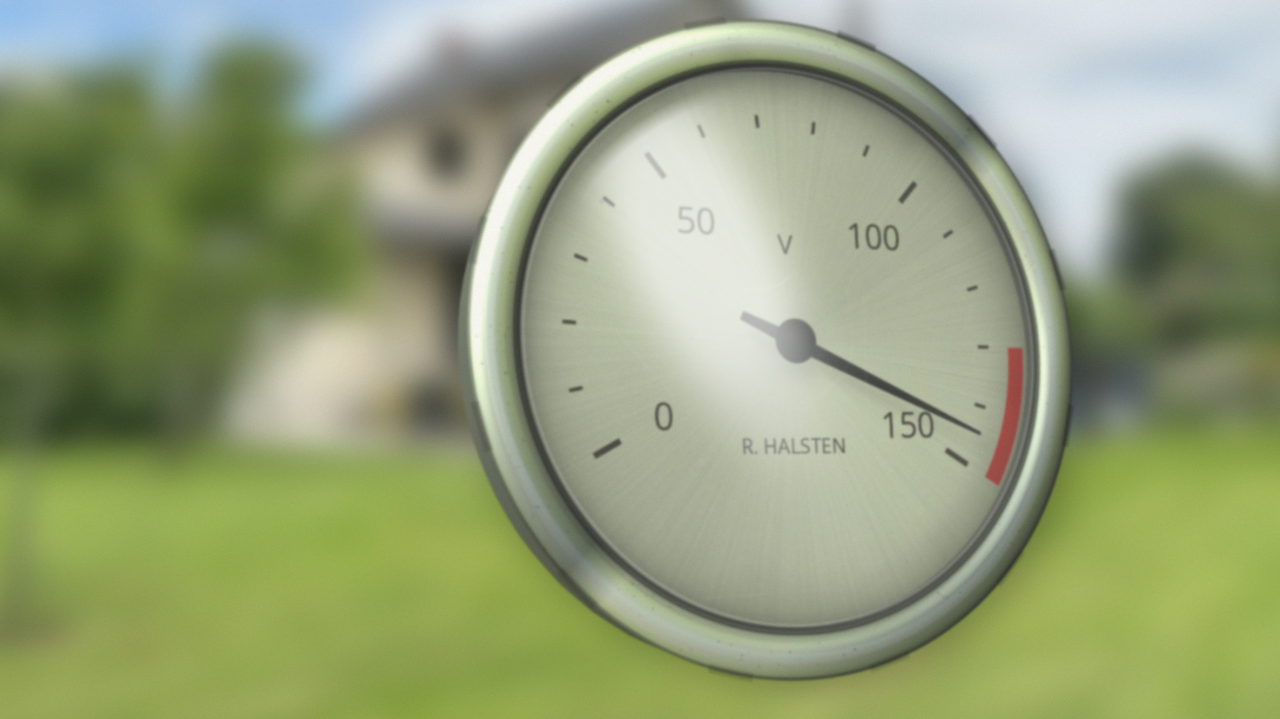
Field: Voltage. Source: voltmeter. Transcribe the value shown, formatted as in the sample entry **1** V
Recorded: **145** V
